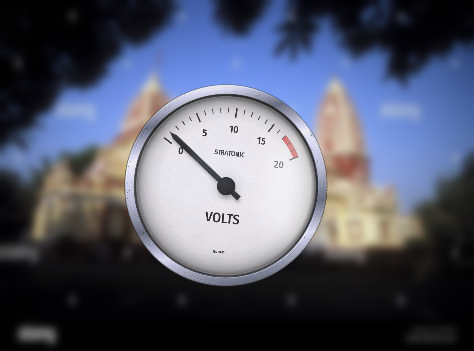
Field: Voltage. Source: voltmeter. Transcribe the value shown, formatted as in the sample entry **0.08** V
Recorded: **1** V
